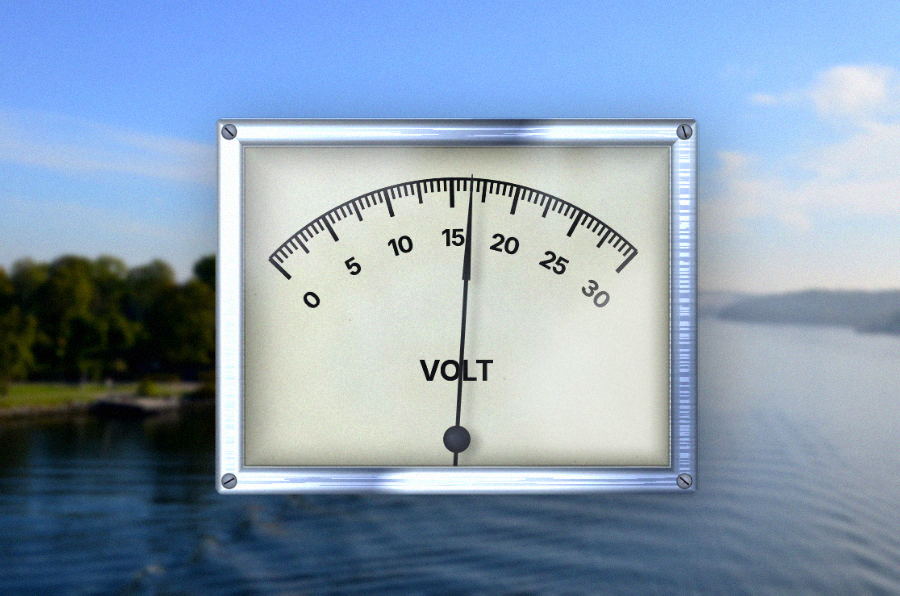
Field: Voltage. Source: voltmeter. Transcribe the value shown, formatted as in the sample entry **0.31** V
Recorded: **16.5** V
